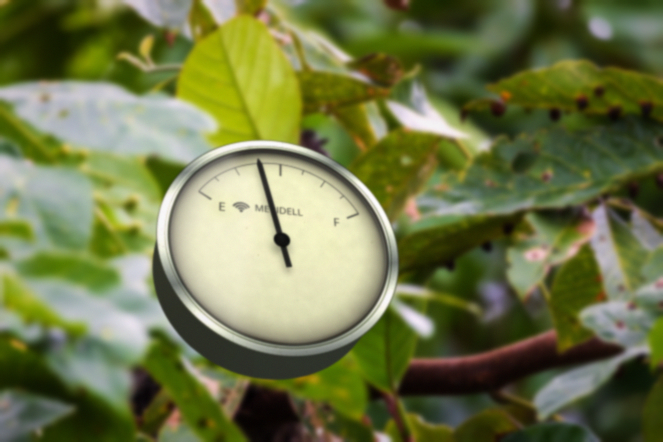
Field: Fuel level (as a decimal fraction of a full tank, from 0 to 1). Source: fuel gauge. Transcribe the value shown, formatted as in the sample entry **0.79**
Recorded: **0.375**
